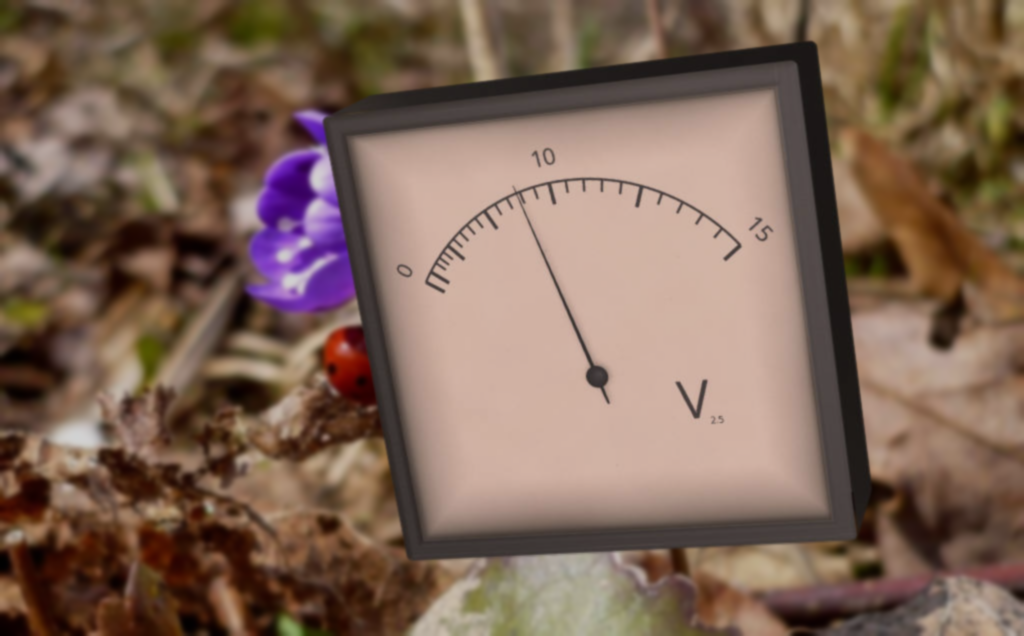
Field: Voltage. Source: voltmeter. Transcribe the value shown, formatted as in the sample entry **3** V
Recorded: **9** V
